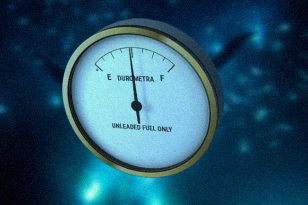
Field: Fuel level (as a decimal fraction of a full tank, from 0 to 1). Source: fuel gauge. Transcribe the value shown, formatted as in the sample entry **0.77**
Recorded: **0.5**
